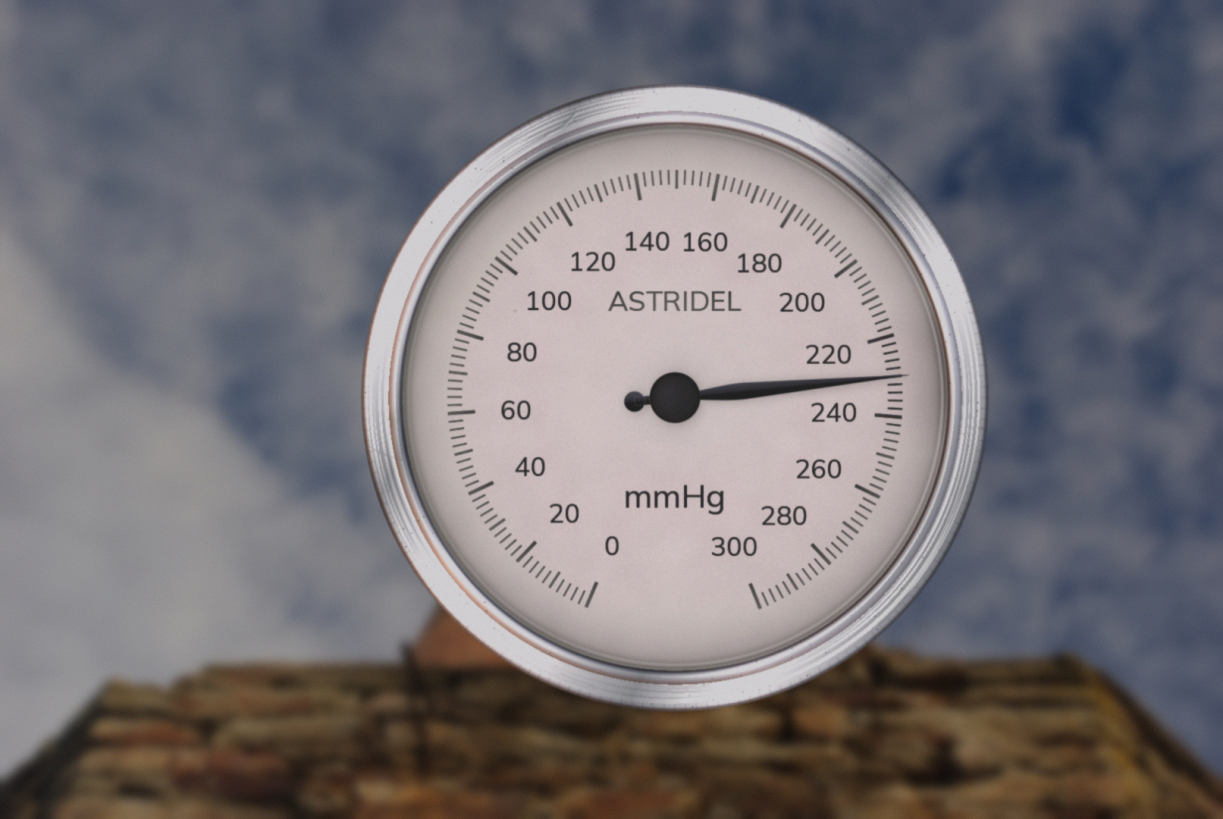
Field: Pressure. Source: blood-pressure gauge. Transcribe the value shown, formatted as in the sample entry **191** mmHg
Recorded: **230** mmHg
